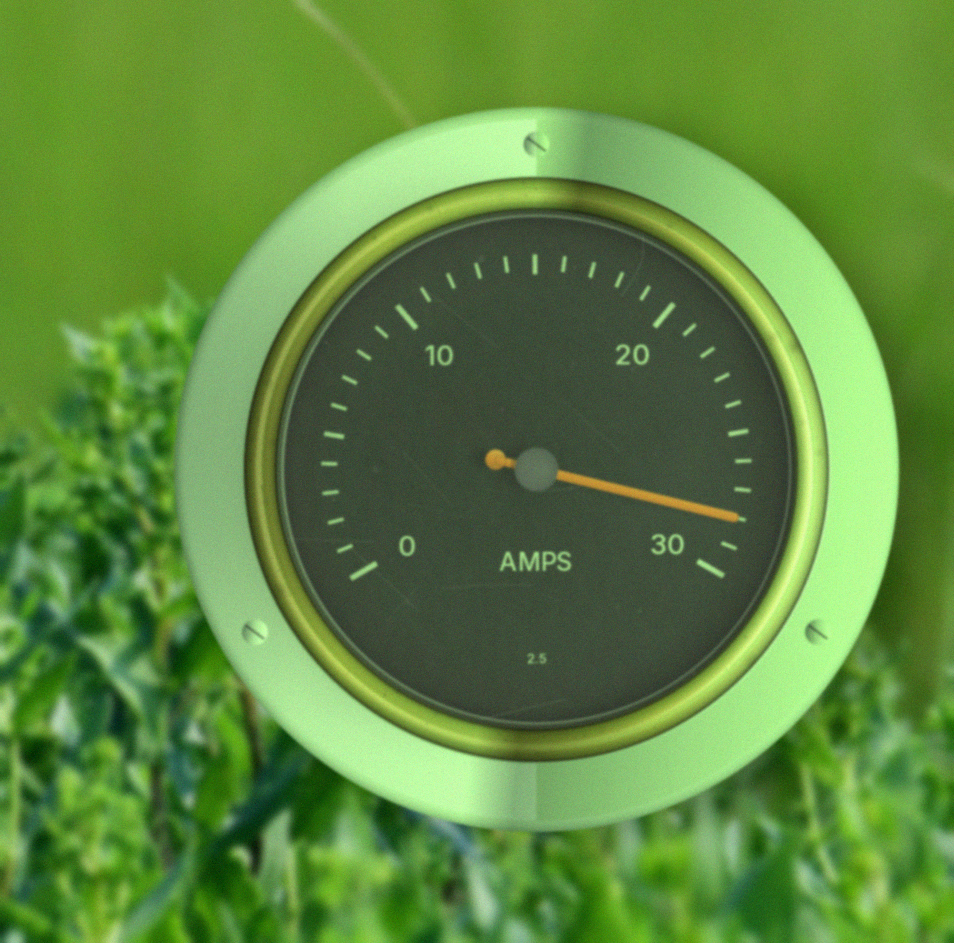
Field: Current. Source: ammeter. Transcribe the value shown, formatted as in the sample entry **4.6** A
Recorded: **28** A
